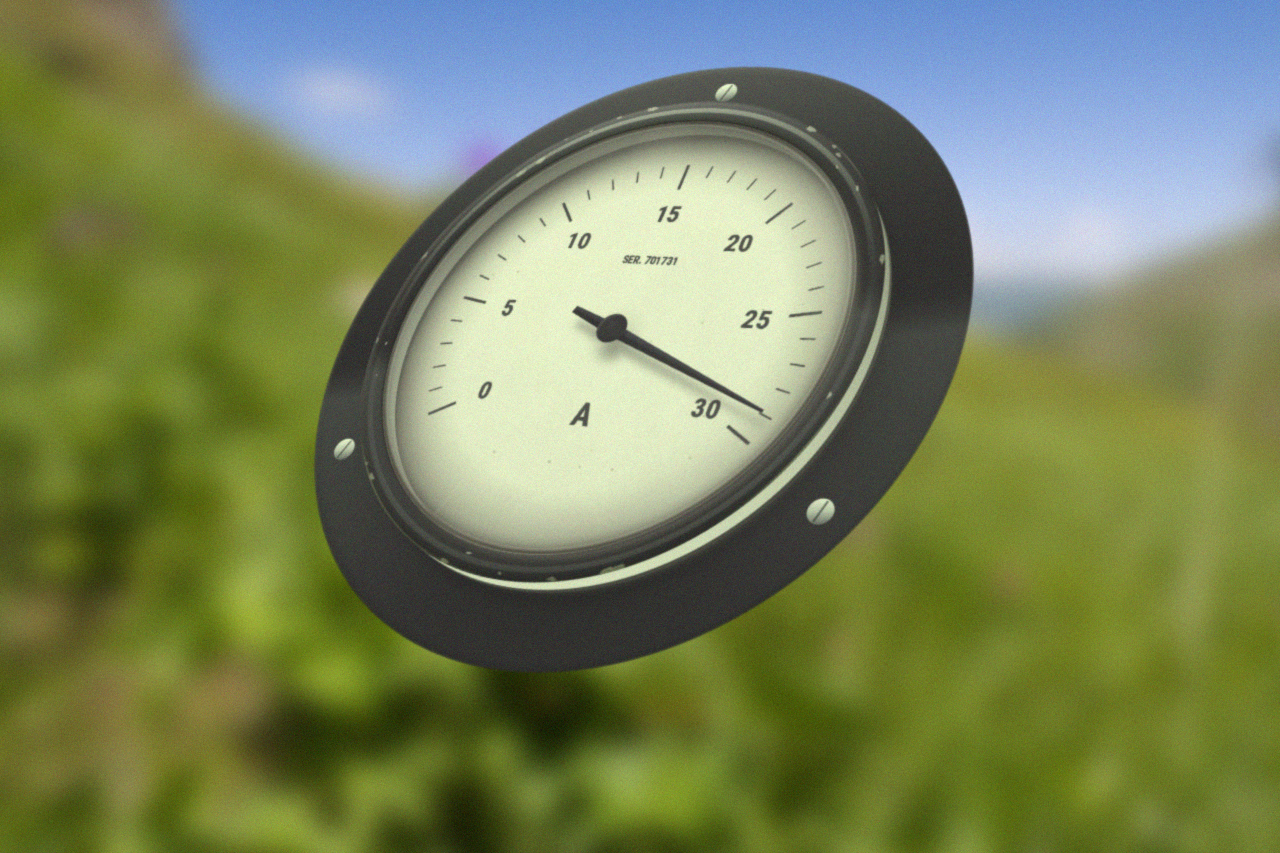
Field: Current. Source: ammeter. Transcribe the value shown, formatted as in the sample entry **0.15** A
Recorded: **29** A
